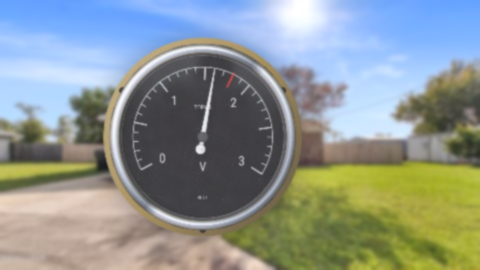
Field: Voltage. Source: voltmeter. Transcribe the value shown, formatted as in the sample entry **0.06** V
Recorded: **1.6** V
